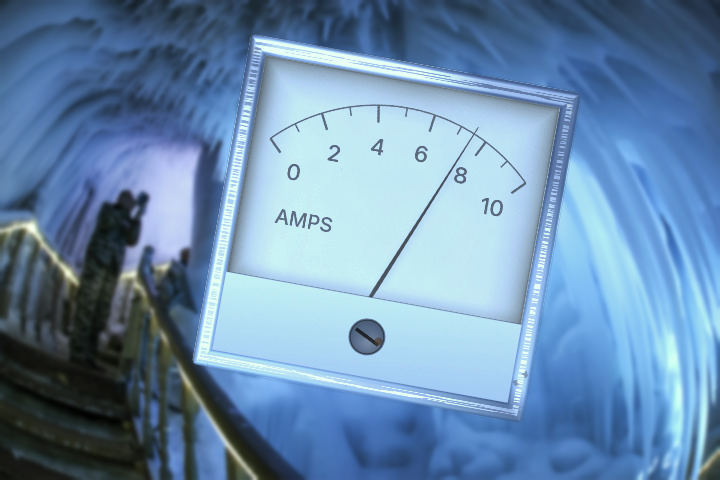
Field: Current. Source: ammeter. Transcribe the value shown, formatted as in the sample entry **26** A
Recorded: **7.5** A
